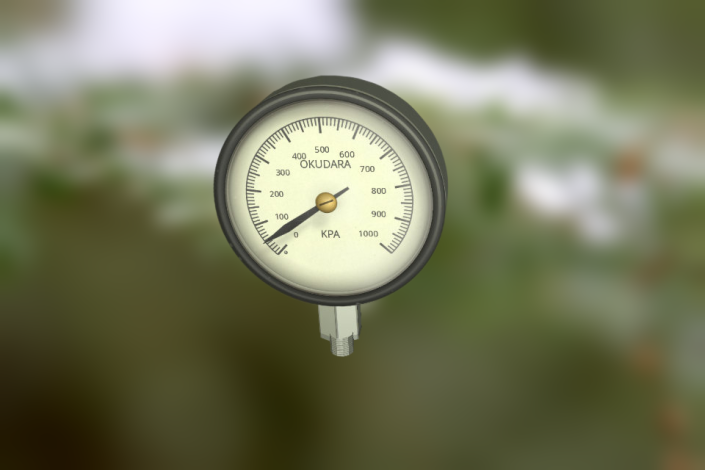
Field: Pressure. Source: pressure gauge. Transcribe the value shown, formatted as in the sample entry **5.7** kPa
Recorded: **50** kPa
